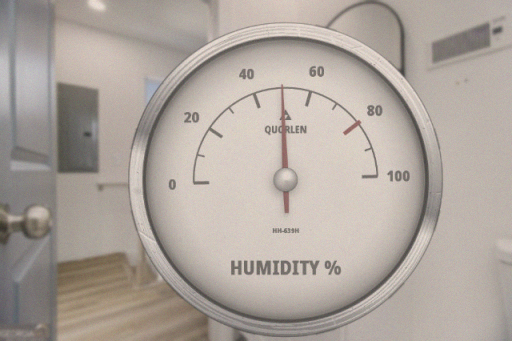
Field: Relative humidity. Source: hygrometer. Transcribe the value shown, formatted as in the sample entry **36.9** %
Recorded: **50** %
